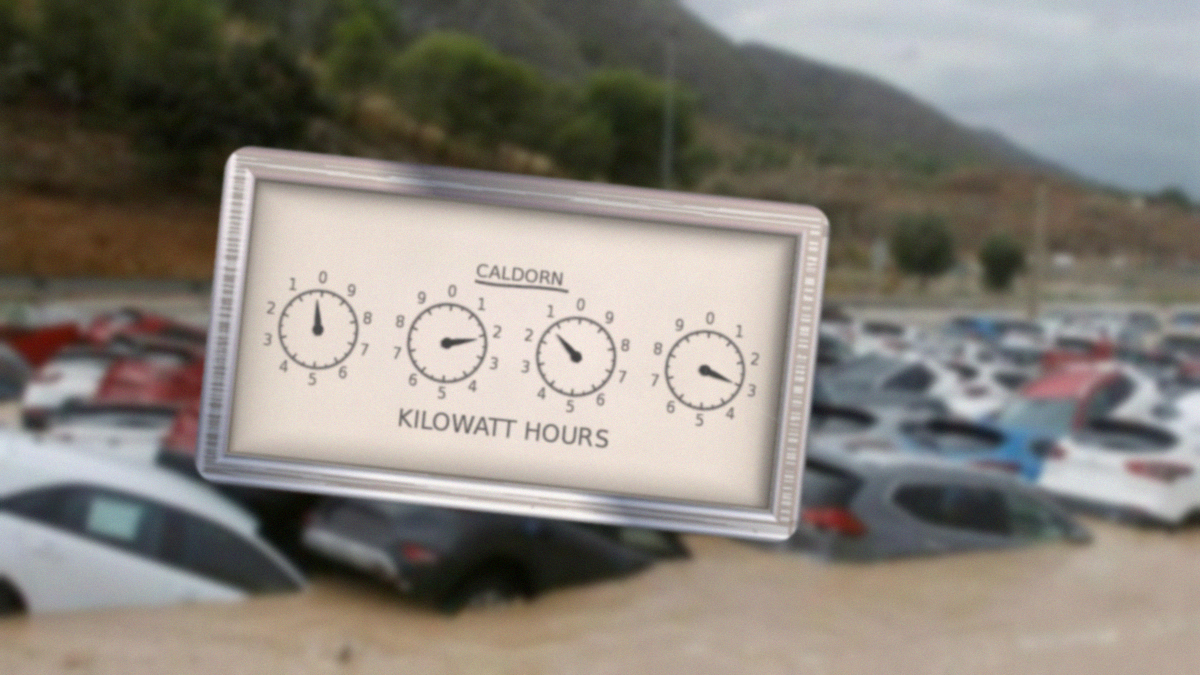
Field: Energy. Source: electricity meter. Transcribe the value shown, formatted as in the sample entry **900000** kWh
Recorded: **213** kWh
